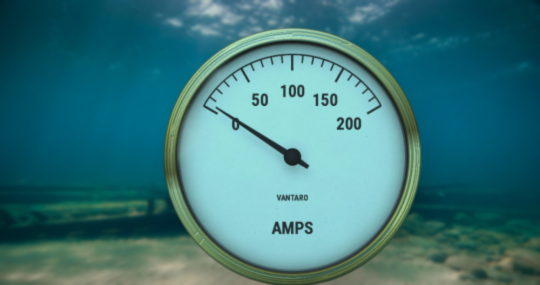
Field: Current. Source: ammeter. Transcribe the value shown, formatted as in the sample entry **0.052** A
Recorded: **5** A
